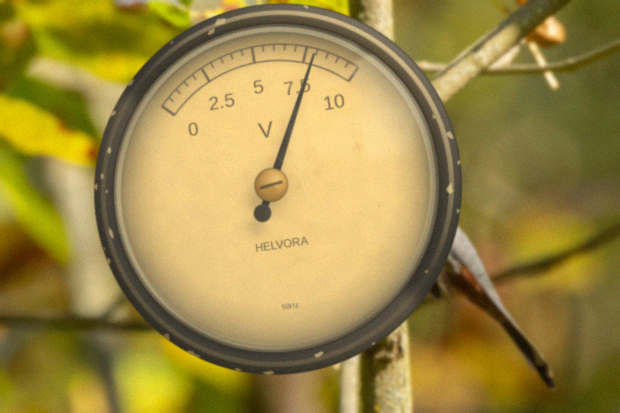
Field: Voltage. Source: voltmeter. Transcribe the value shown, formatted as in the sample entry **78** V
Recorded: **8** V
